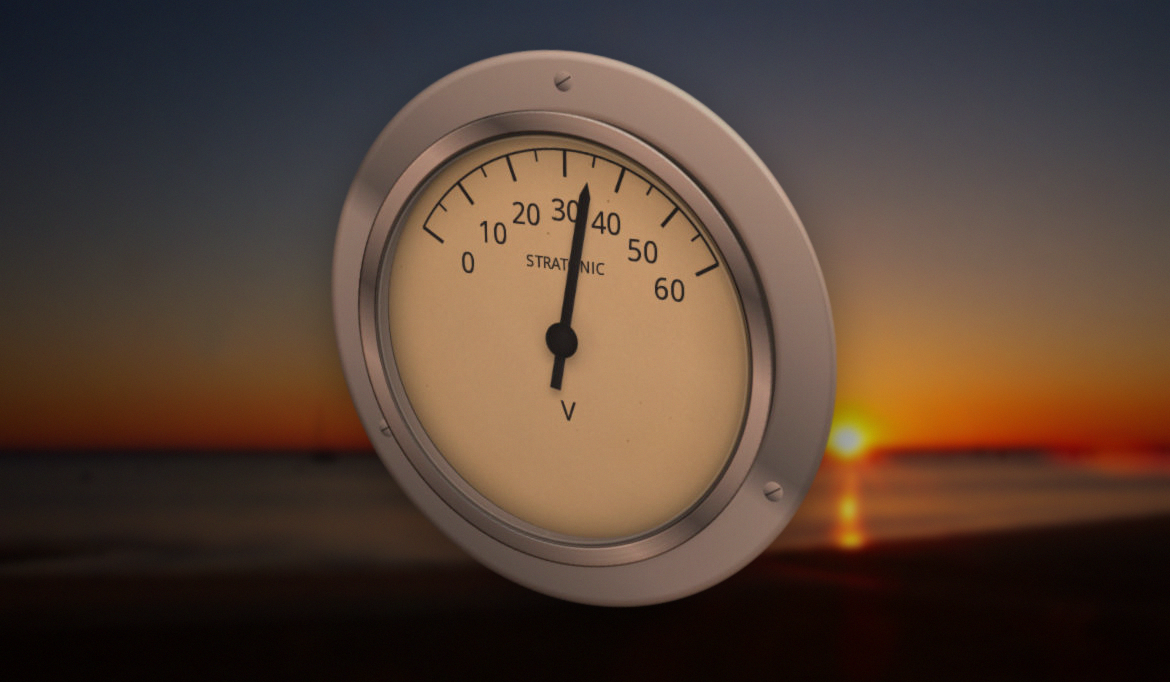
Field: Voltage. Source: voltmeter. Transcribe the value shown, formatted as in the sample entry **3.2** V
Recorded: **35** V
